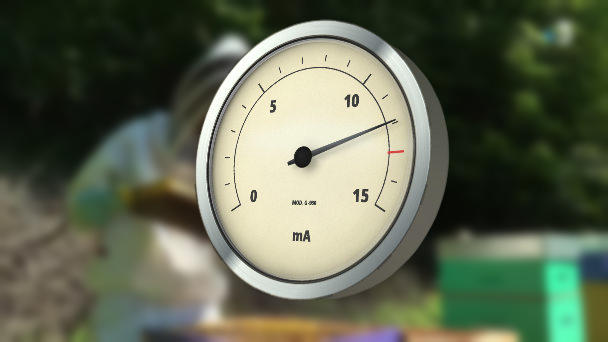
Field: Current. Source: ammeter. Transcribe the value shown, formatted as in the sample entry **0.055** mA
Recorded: **12** mA
